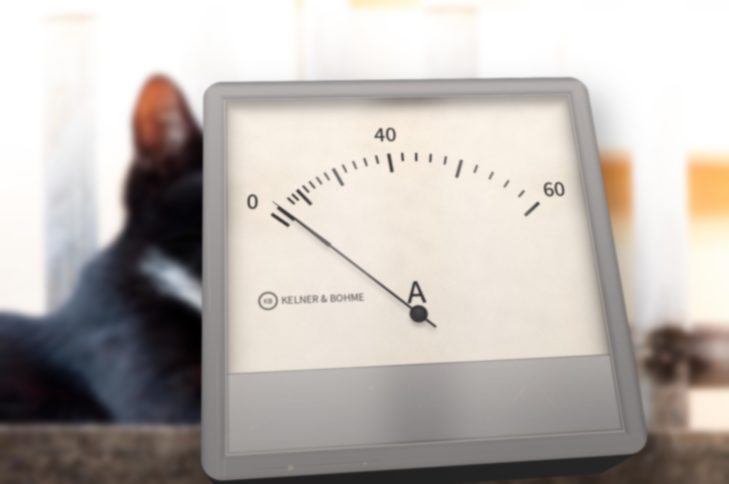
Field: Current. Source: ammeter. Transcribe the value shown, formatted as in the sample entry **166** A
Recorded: **10** A
